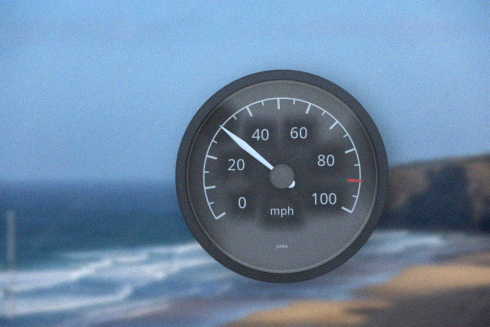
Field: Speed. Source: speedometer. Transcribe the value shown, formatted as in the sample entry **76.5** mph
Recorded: **30** mph
